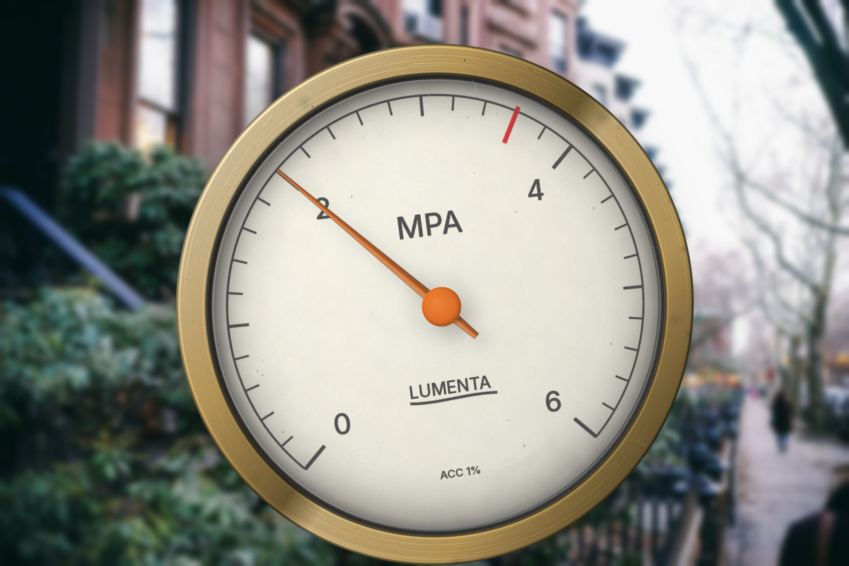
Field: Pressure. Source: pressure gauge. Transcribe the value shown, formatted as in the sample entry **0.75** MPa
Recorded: **2** MPa
